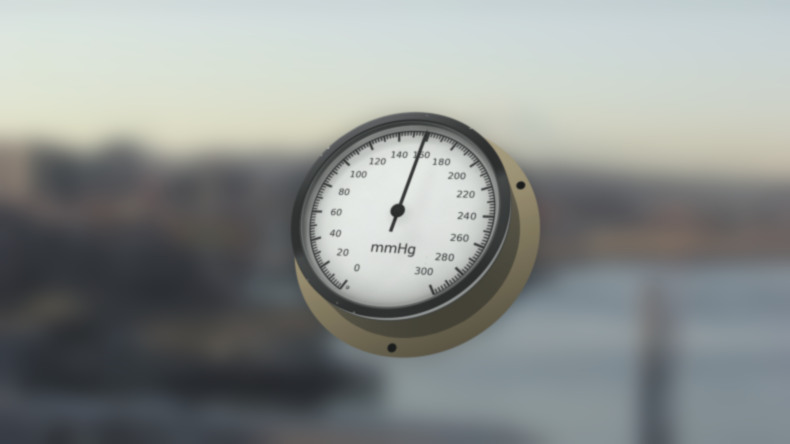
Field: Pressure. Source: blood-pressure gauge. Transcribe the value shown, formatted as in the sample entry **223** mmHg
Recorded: **160** mmHg
